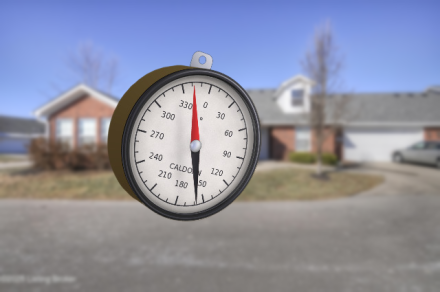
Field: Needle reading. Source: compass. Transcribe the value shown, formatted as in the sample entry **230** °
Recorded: **340** °
